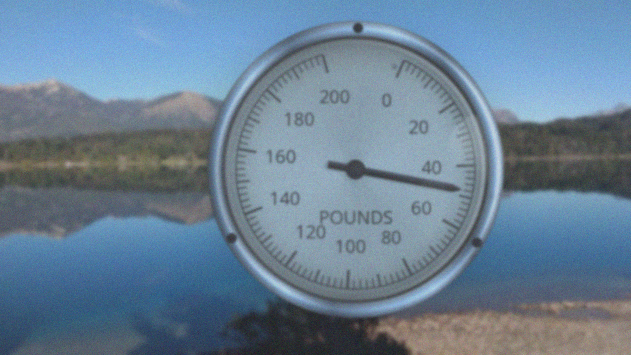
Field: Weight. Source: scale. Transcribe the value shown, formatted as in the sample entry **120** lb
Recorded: **48** lb
